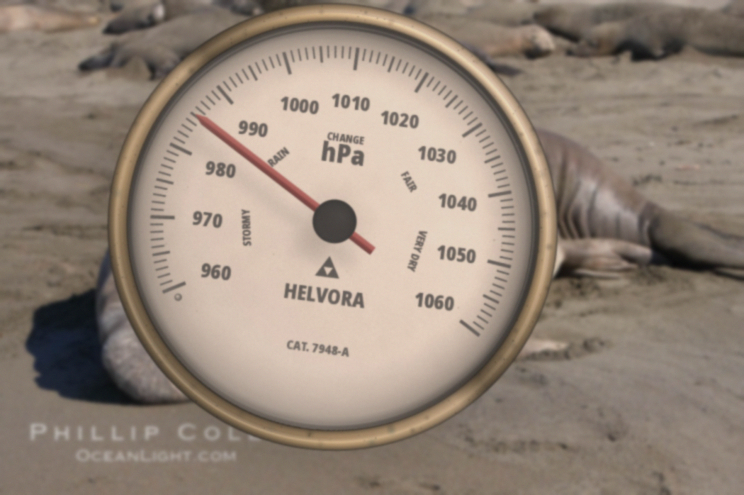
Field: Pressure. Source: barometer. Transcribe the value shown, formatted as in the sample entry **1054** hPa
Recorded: **985** hPa
